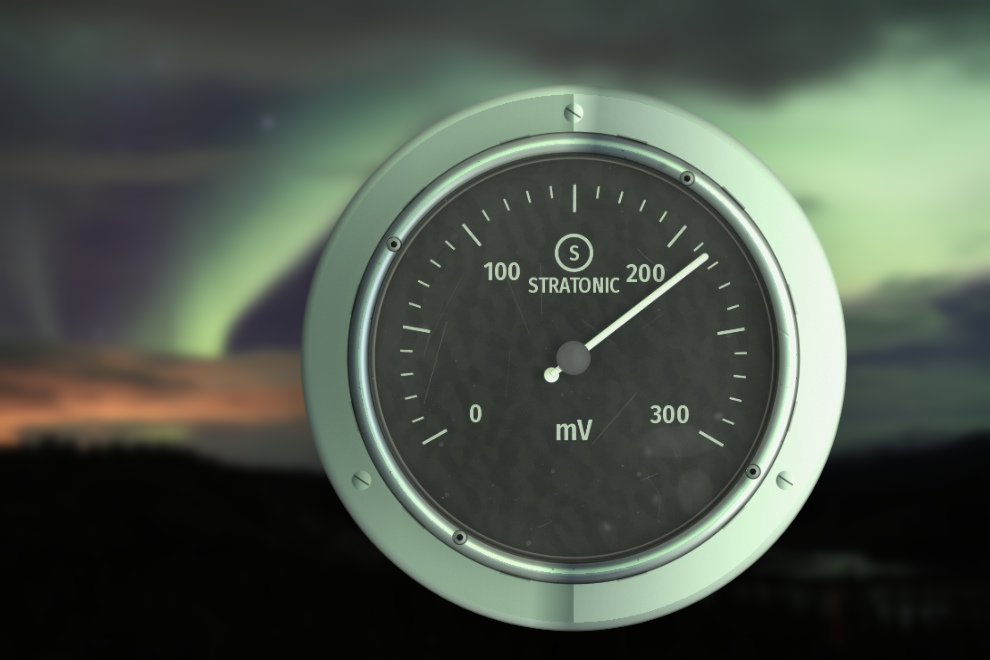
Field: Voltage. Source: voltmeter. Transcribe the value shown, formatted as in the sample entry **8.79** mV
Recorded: **215** mV
